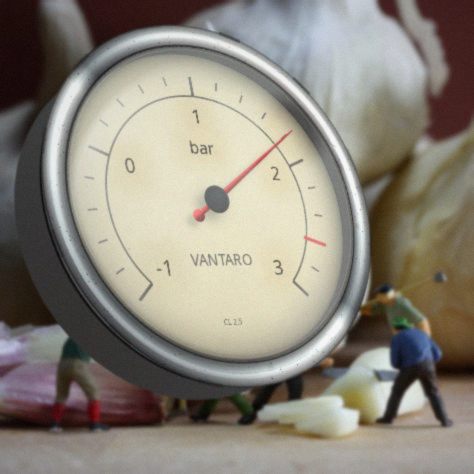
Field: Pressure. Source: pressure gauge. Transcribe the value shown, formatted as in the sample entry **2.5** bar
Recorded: **1.8** bar
